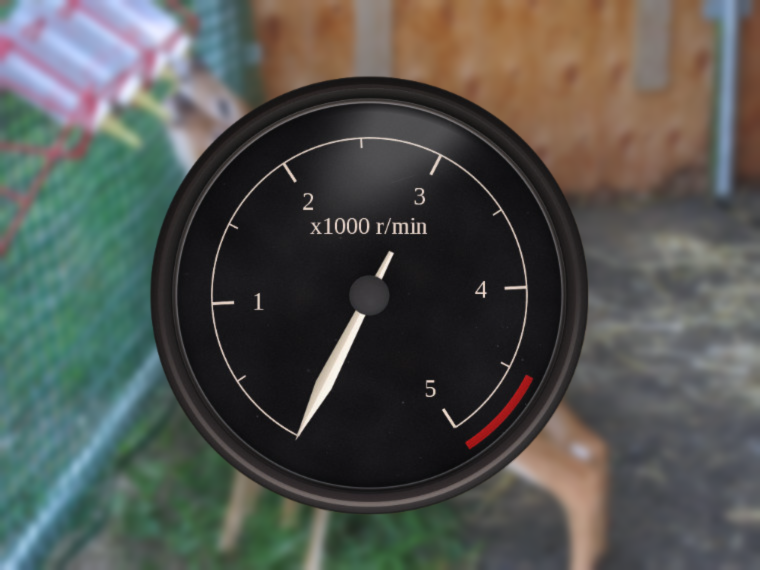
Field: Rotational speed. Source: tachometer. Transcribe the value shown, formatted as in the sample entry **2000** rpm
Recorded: **0** rpm
